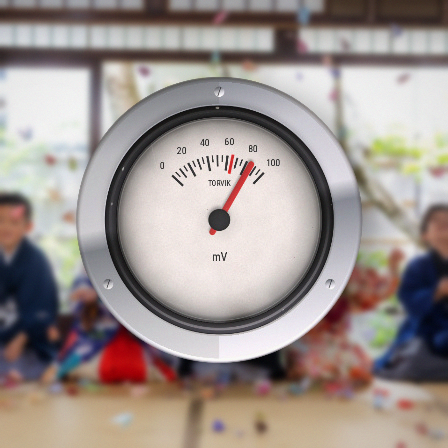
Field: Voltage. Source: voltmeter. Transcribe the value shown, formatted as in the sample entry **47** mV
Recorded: **85** mV
